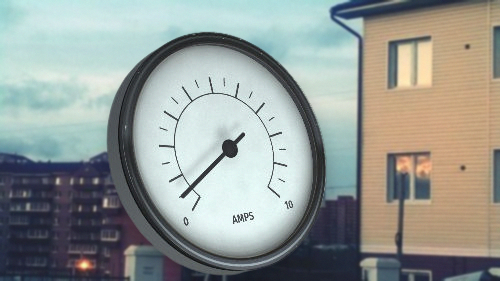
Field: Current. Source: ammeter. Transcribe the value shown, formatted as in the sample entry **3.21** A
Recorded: **0.5** A
